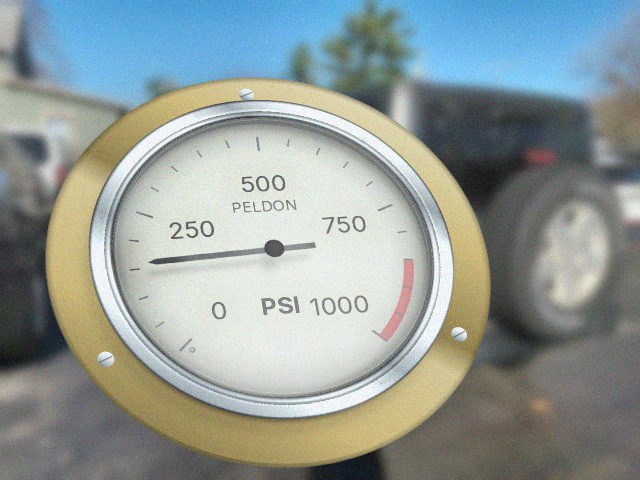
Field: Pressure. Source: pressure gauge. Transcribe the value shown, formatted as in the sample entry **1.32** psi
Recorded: **150** psi
